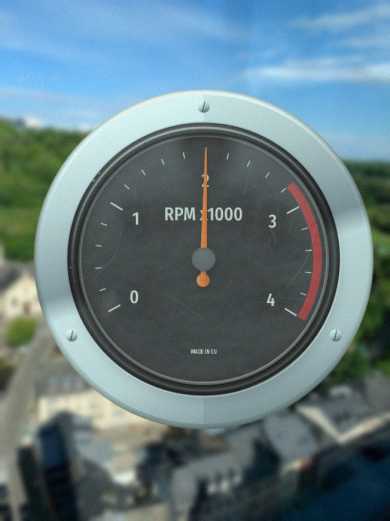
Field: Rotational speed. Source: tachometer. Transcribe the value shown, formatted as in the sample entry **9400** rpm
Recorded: **2000** rpm
